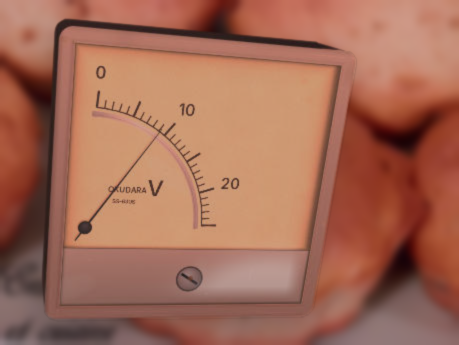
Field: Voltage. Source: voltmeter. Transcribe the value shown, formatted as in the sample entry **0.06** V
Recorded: **9** V
